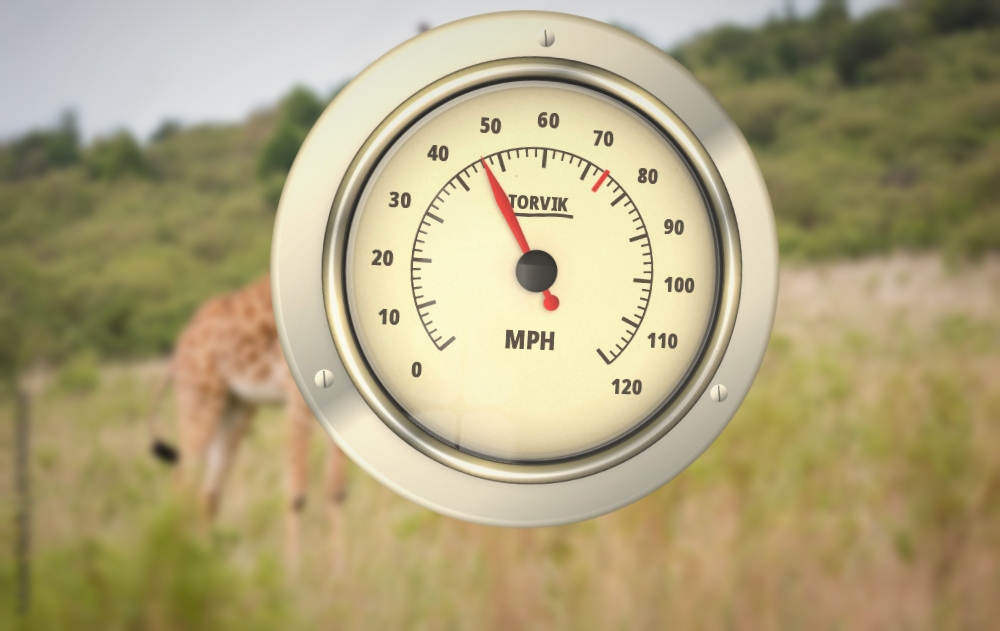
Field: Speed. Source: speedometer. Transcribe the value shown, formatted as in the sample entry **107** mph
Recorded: **46** mph
